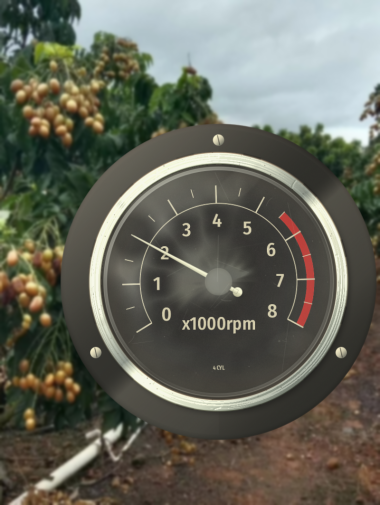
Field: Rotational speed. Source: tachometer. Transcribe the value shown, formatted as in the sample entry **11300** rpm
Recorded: **2000** rpm
